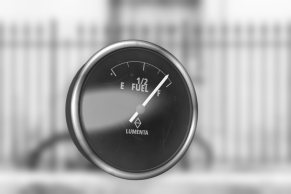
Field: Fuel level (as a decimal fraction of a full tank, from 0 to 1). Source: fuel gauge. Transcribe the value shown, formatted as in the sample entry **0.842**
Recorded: **0.875**
